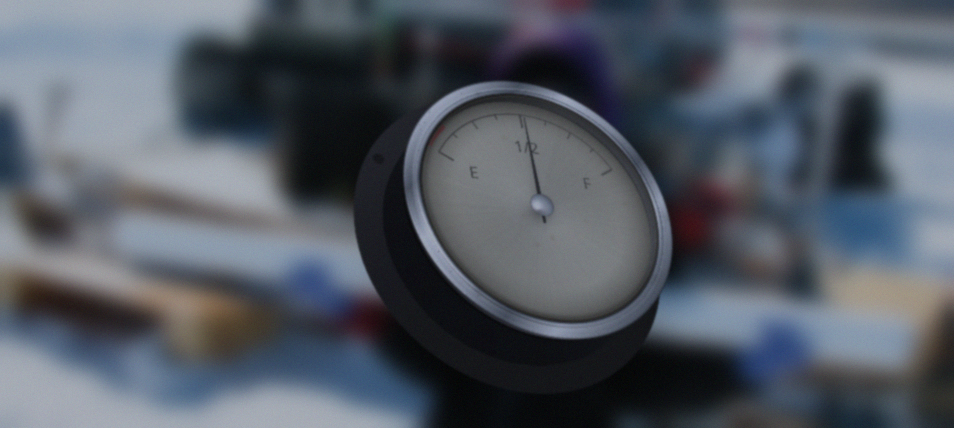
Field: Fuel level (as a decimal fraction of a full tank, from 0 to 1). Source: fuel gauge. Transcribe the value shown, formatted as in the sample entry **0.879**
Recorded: **0.5**
